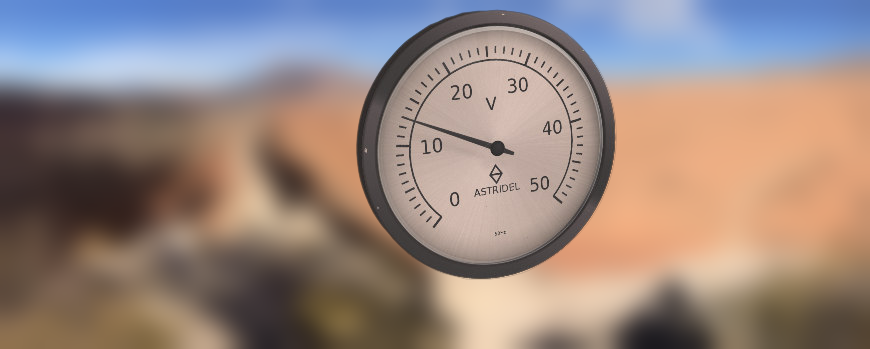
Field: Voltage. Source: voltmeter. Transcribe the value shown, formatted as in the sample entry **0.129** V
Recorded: **13** V
